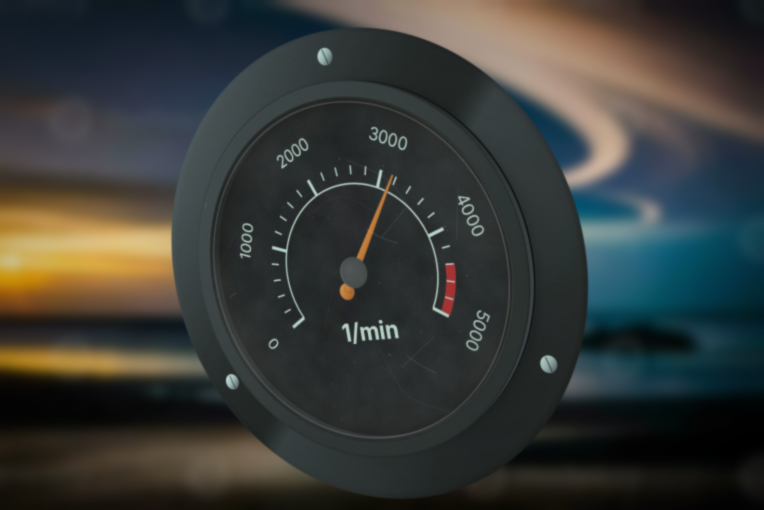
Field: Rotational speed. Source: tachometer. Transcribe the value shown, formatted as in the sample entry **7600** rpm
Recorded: **3200** rpm
